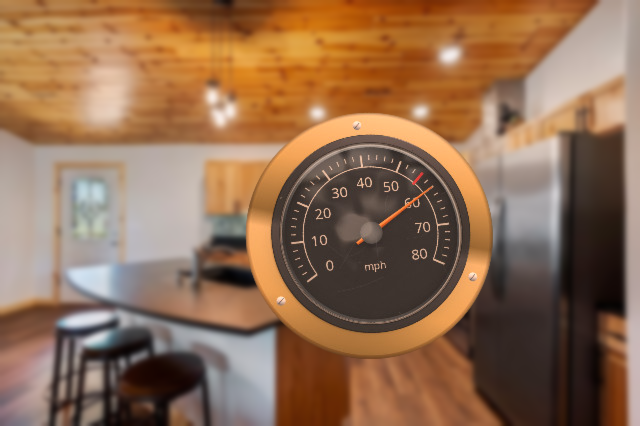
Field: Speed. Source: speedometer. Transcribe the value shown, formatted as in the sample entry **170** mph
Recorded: **60** mph
